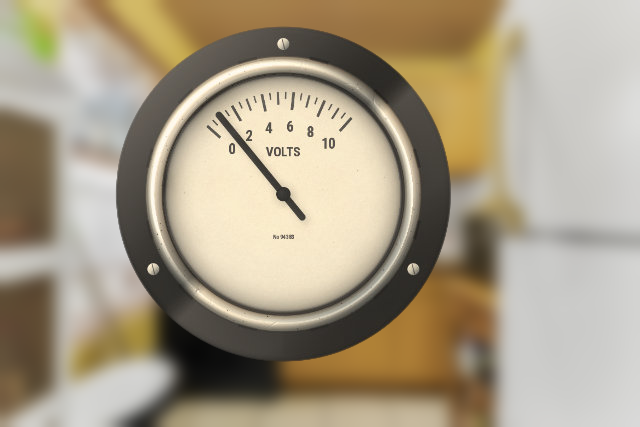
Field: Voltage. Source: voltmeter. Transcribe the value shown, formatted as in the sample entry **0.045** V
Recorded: **1** V
